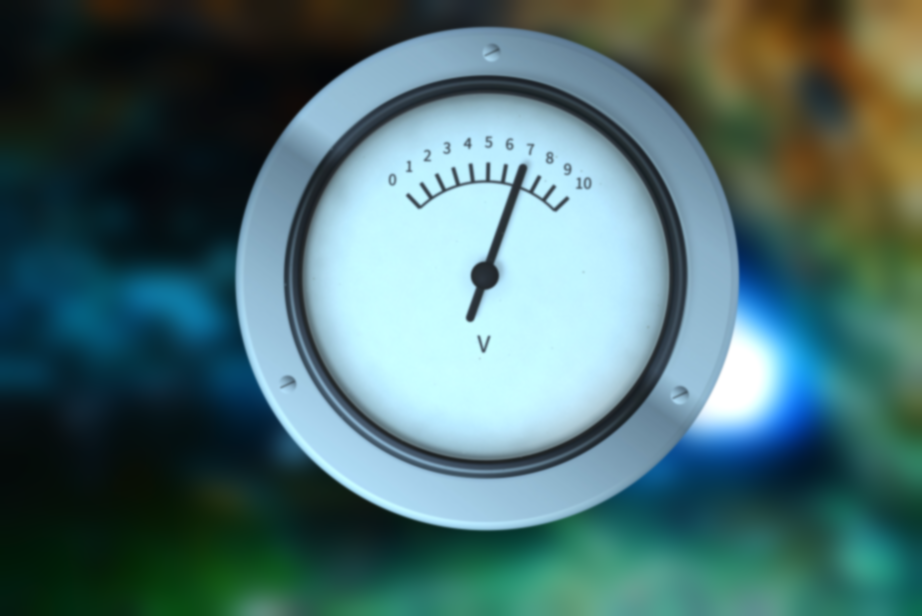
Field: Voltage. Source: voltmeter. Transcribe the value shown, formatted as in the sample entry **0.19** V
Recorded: **7** V
